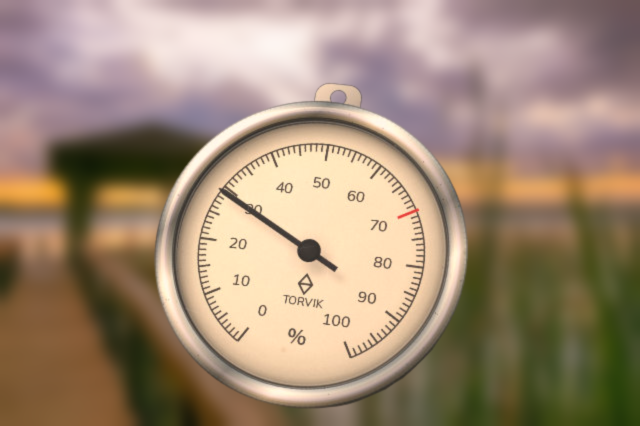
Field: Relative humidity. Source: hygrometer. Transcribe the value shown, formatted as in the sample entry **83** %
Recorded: **29** %
